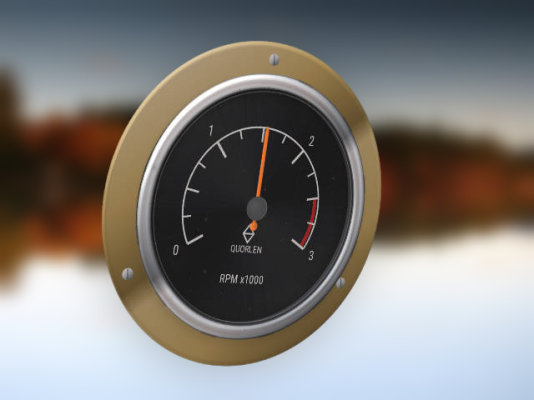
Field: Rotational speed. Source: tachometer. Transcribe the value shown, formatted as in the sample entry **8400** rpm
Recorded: **1500** rpm
